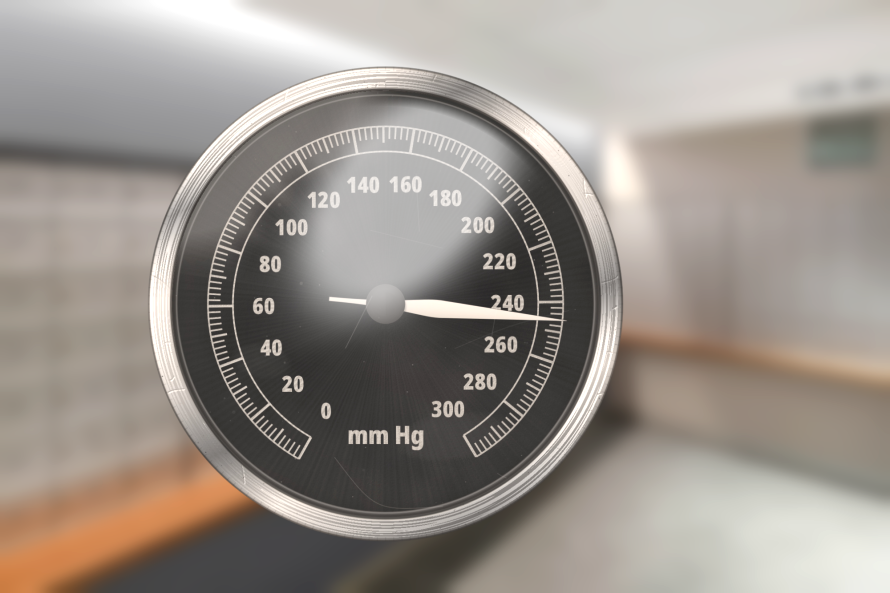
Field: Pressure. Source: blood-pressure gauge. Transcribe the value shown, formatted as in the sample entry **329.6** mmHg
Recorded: **246** mmHg
